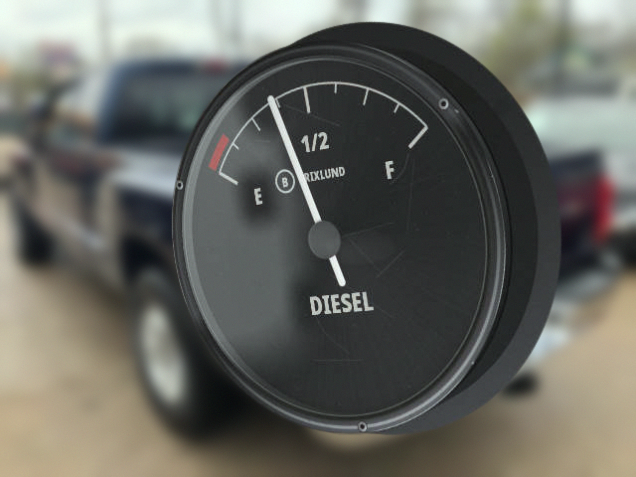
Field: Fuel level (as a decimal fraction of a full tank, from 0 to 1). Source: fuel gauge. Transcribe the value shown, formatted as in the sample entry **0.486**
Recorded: **0.375**
